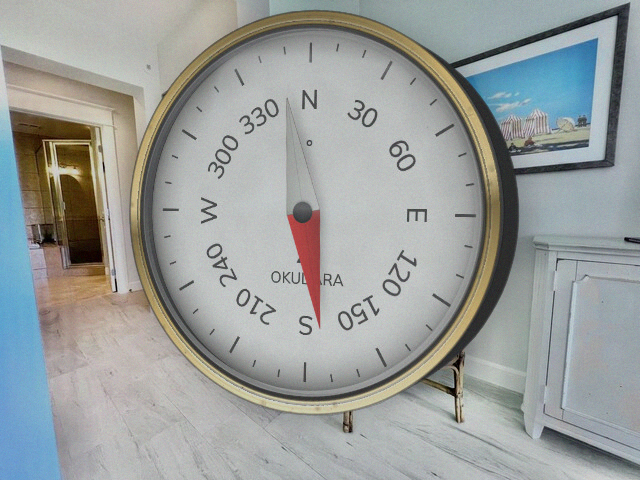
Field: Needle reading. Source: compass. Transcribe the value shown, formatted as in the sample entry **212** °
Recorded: **170** °
